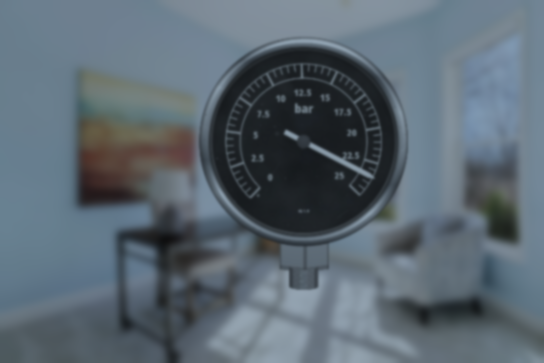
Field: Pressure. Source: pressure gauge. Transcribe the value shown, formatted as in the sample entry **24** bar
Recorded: **23.5** bar
